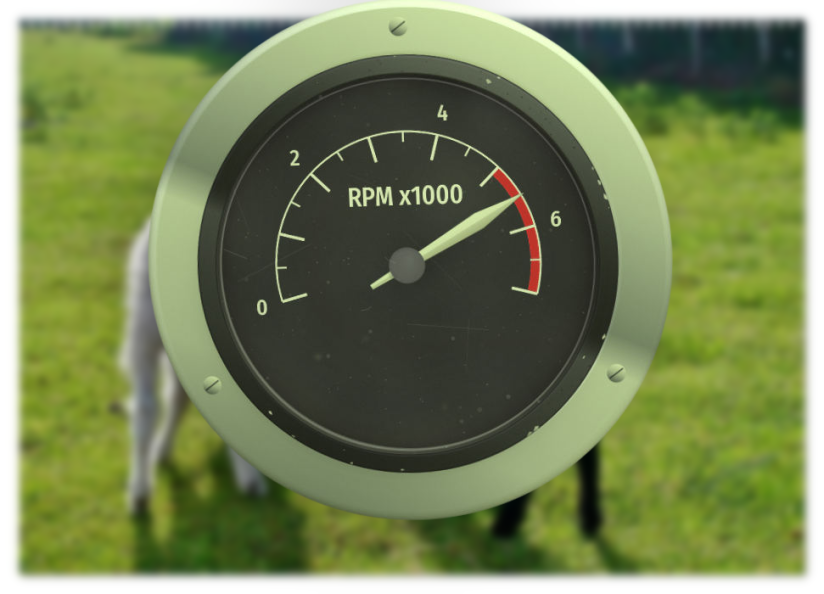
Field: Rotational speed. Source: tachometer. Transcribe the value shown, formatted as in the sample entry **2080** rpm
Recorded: **5500** rpm
